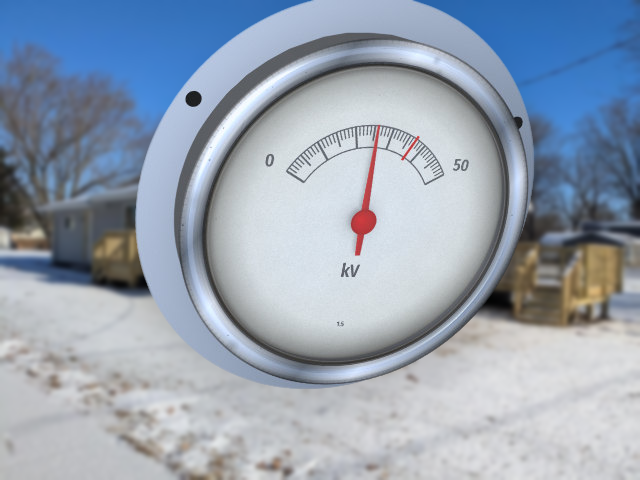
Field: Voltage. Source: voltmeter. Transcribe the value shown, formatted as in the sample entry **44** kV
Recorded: **25** kV
